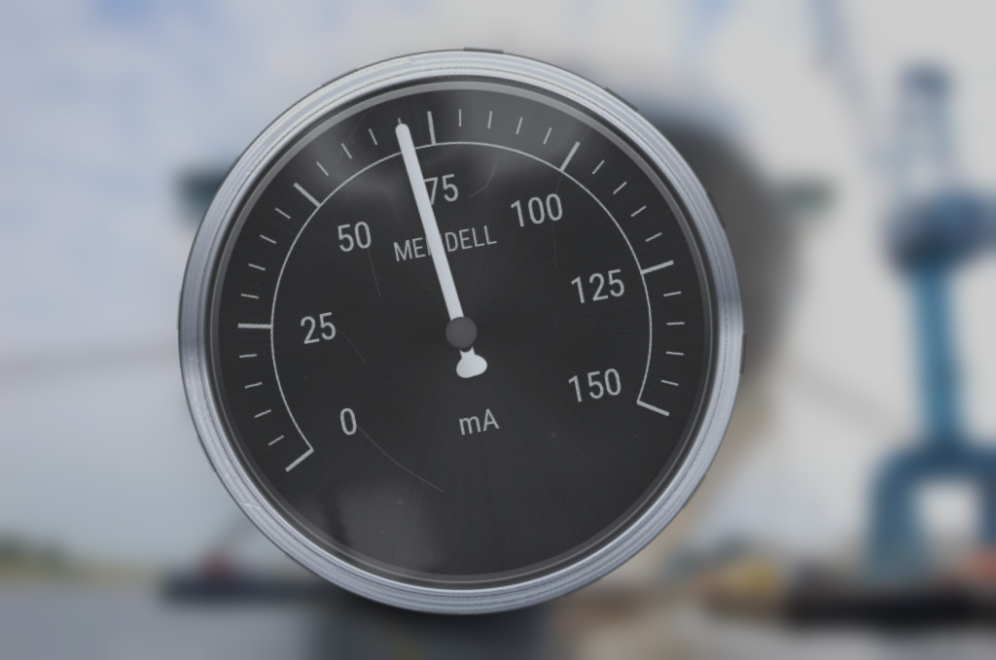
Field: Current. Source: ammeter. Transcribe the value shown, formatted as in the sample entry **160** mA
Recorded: **70** mA
